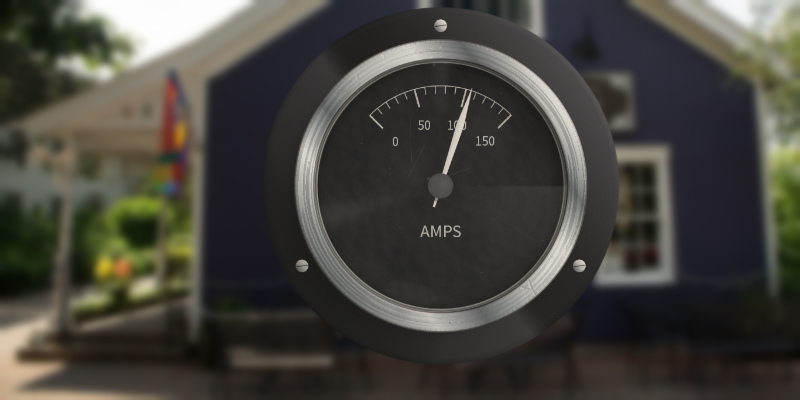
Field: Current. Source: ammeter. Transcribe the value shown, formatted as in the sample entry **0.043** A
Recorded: **105** A
